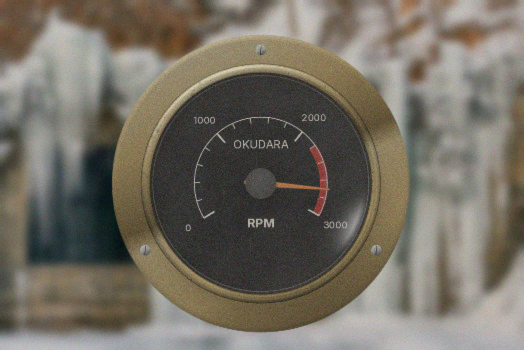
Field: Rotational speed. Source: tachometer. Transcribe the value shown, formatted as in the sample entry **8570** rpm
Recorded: **2700** rpm
